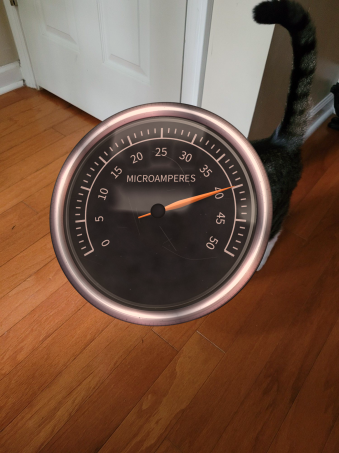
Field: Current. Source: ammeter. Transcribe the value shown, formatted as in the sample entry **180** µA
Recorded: **40** µA
